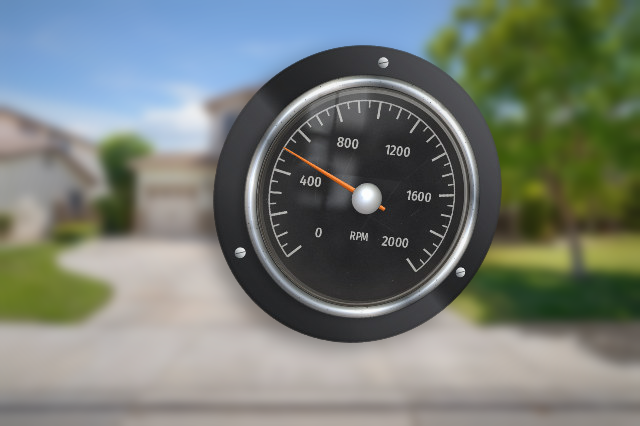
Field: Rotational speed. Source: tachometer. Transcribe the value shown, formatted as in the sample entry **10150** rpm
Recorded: **500** rpm
